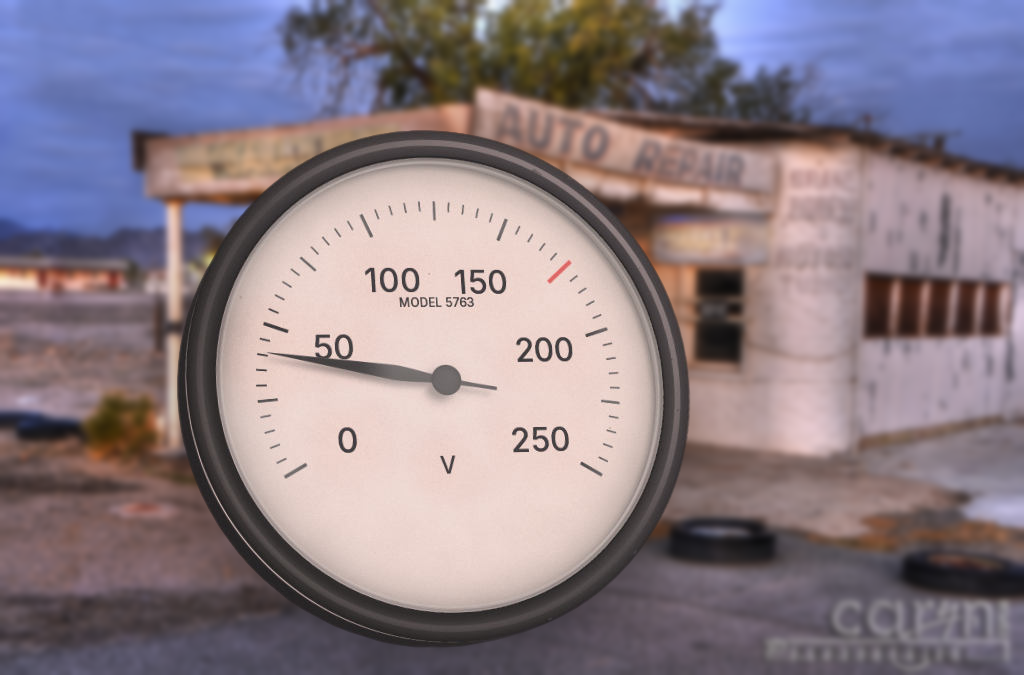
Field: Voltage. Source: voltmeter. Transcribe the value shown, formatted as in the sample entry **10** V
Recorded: **40** V
